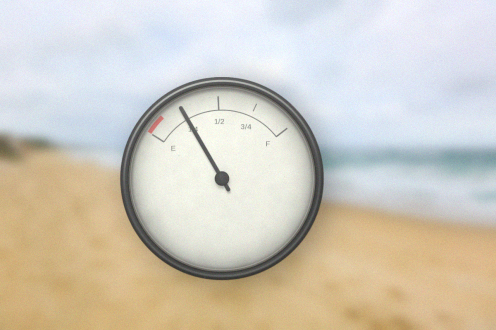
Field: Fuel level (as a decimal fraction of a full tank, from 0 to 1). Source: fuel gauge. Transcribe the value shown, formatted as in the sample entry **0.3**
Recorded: **0.25**
